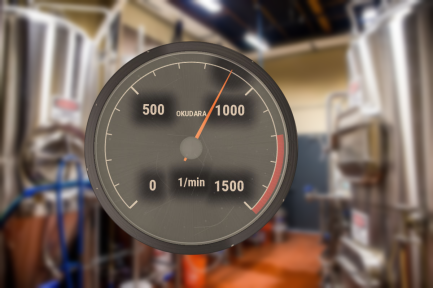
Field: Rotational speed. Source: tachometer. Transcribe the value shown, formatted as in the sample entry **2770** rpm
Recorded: **900** rpm
